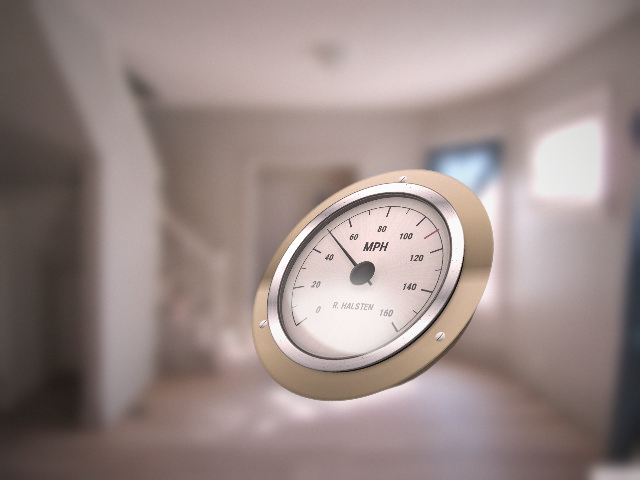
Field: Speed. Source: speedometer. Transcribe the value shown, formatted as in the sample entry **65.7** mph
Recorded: **50** mph
